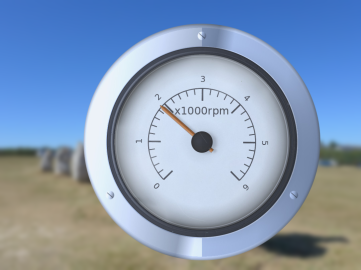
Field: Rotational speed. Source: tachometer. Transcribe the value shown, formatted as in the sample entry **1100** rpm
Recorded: **1900** rpm
